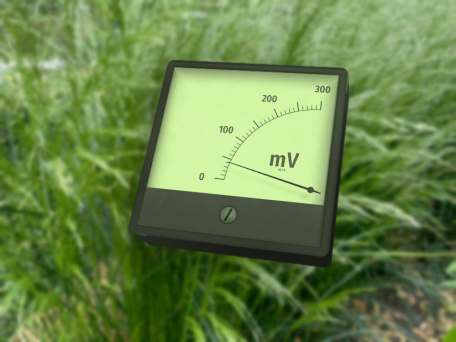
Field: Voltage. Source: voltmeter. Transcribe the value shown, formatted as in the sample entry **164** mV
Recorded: **40** mV
